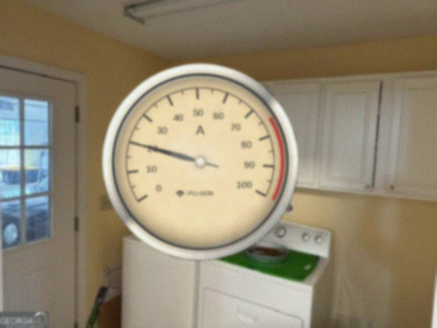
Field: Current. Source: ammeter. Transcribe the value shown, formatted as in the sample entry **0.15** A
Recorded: **20** A
